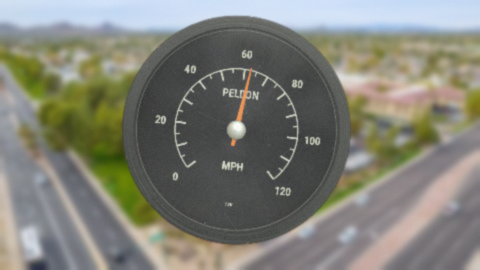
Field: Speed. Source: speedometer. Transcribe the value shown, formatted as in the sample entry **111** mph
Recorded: **62.5** mph
